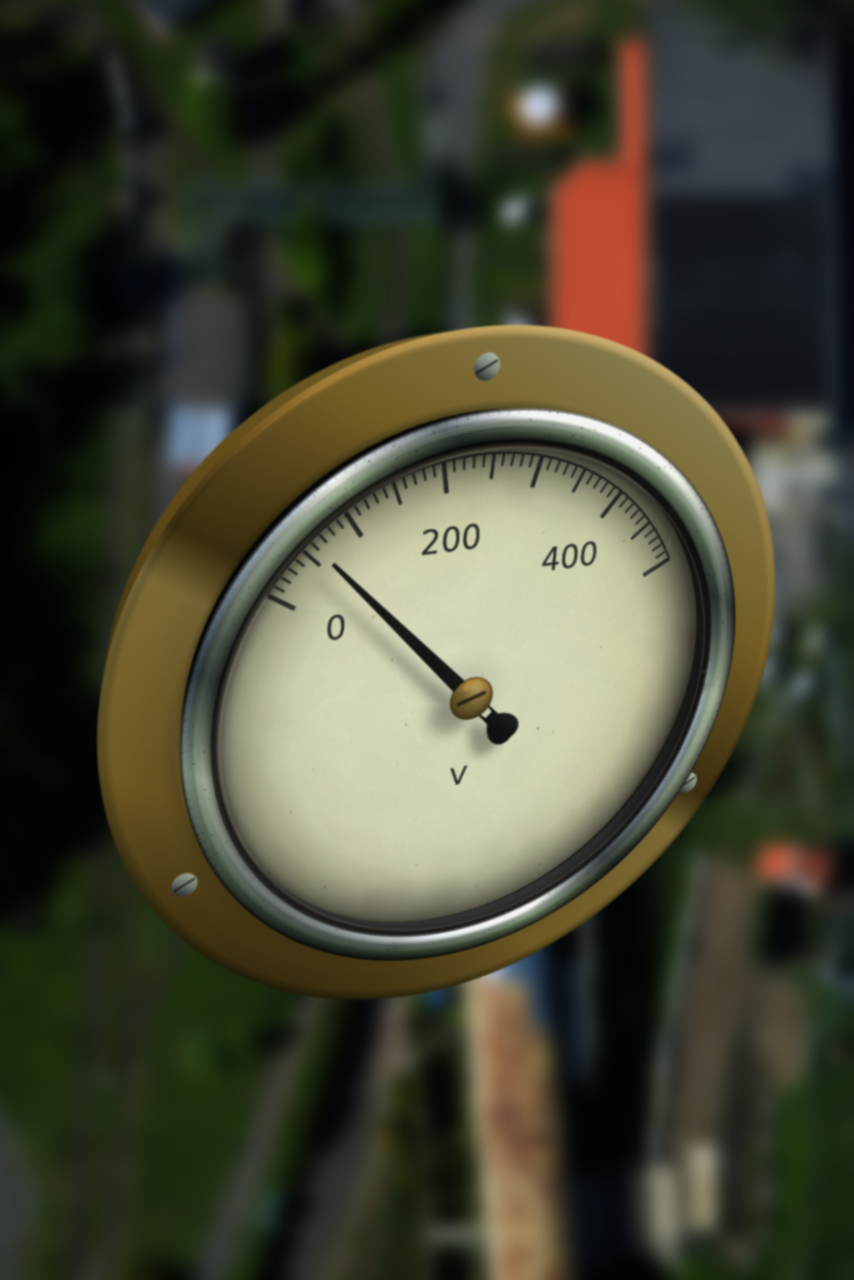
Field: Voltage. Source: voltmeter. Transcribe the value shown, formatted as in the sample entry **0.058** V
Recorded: **60** V
